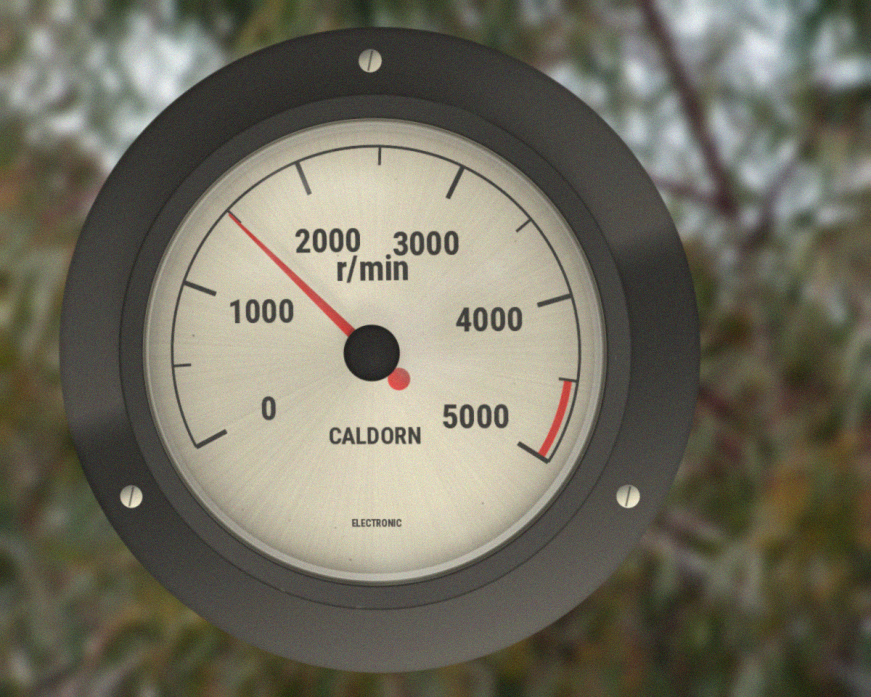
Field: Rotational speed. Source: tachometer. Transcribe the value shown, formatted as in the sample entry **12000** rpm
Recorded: **1500** rpm
